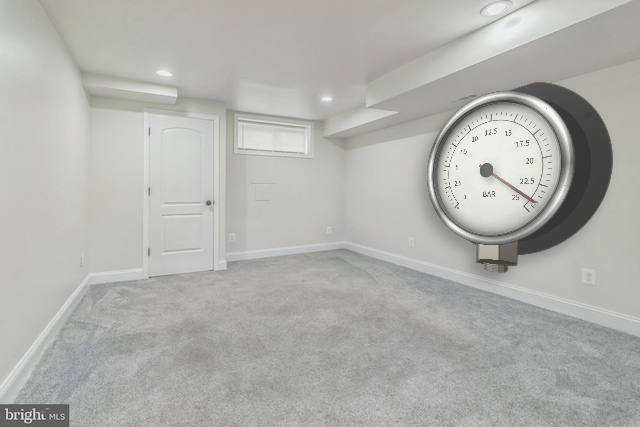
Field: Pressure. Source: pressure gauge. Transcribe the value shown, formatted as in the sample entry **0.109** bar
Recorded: **24** bar
